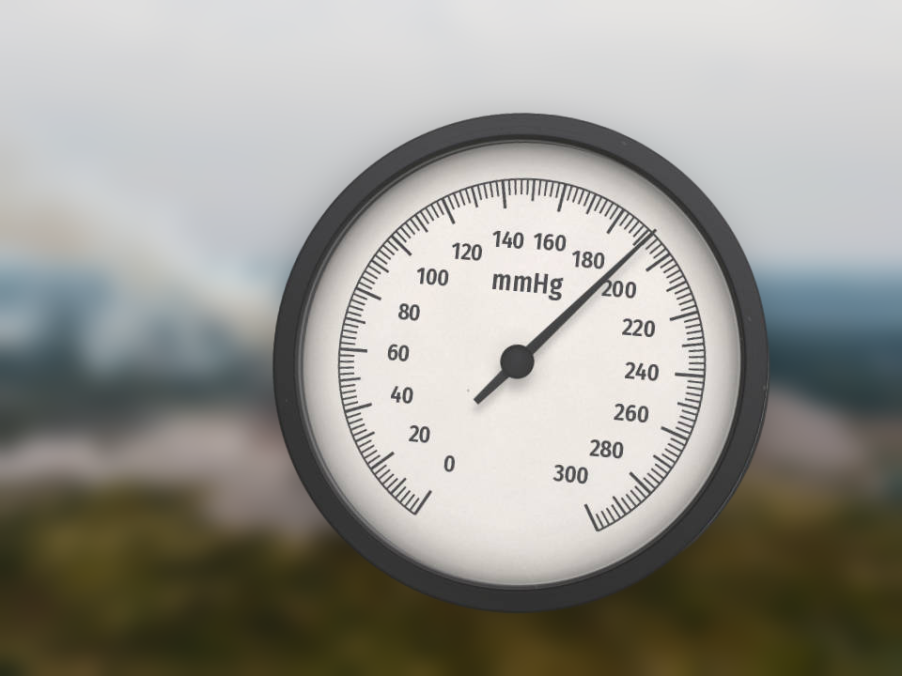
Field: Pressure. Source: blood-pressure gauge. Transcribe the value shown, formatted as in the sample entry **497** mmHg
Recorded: **192** mmHg
